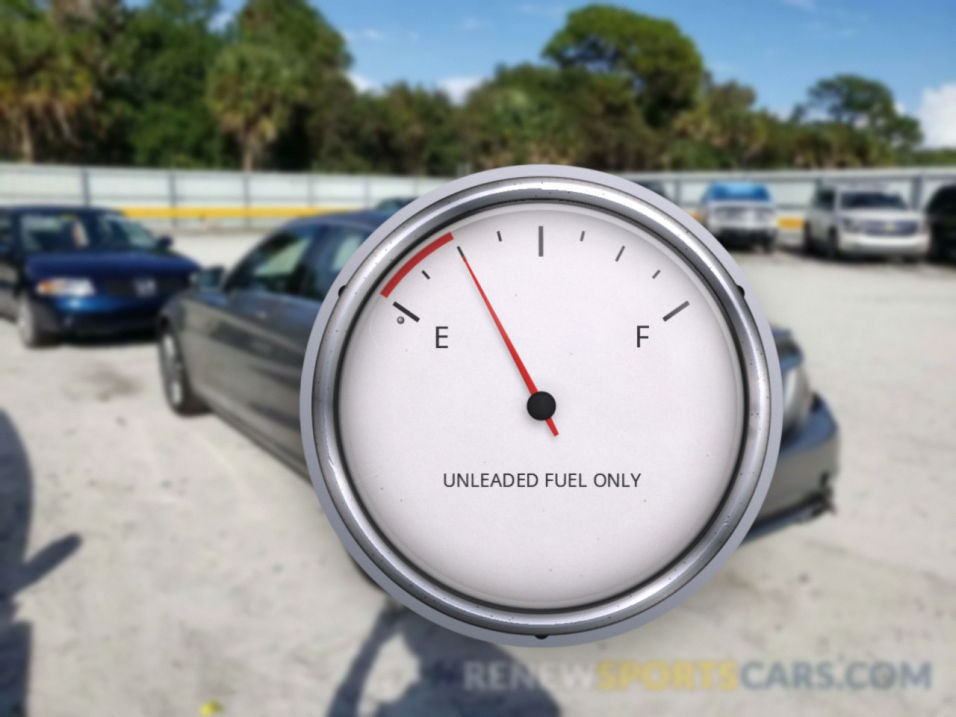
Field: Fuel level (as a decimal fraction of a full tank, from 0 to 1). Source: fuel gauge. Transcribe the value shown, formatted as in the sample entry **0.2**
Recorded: **0.25**
